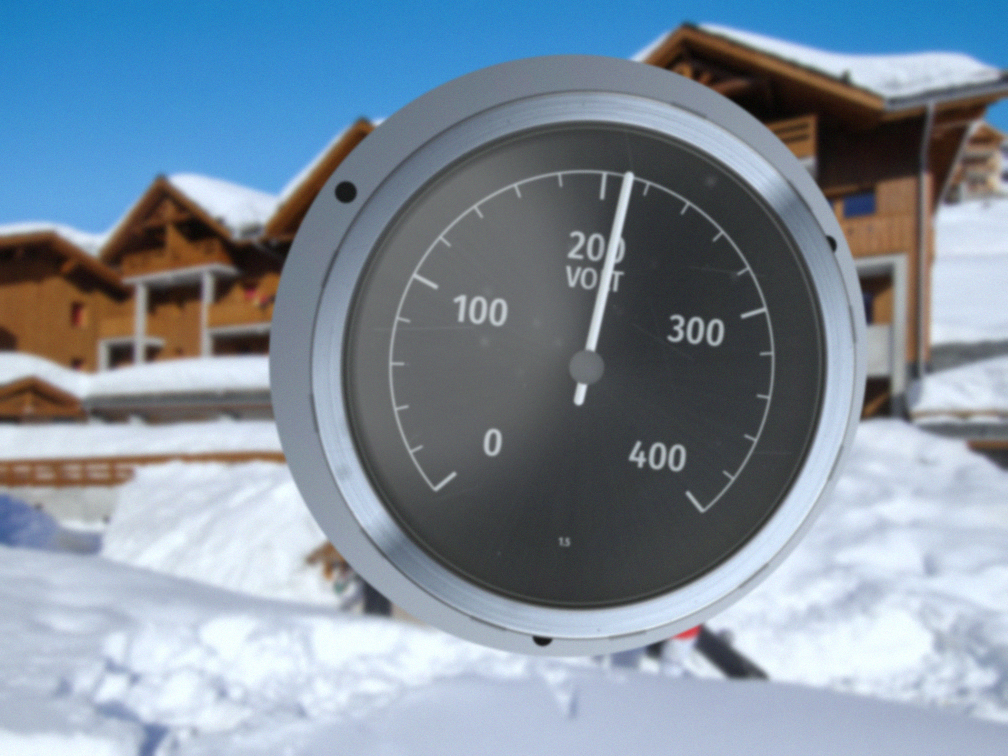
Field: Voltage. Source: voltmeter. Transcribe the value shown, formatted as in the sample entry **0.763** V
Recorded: **210** V
